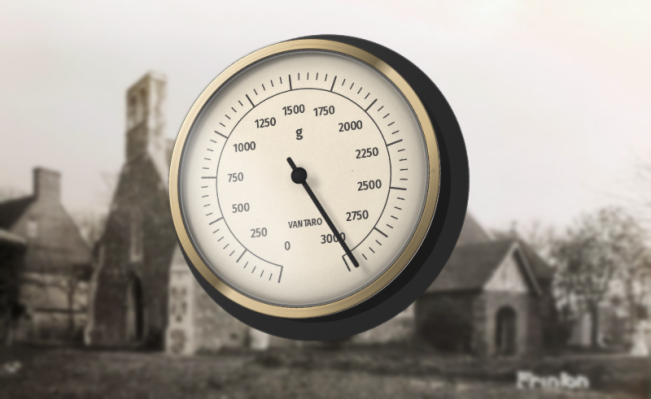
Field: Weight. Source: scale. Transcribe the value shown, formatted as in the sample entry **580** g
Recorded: **2950** g
